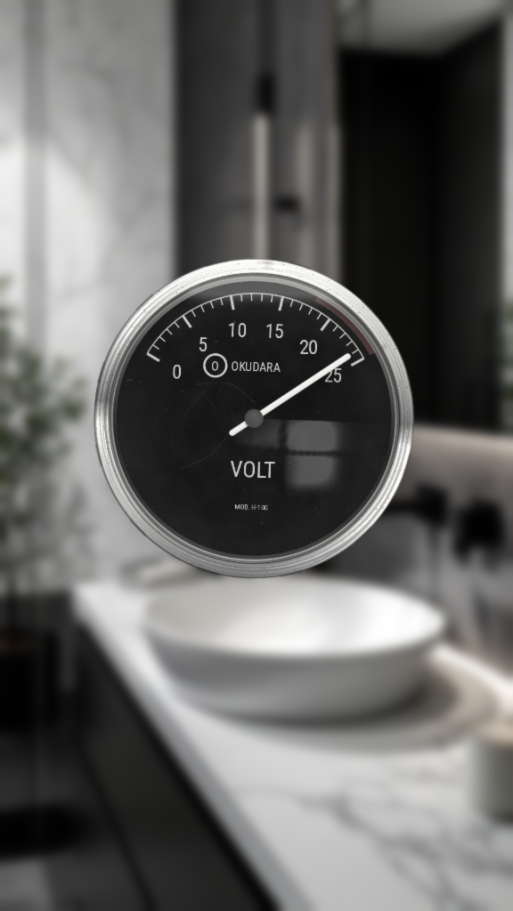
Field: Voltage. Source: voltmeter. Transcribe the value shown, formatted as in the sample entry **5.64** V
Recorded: **24** V
